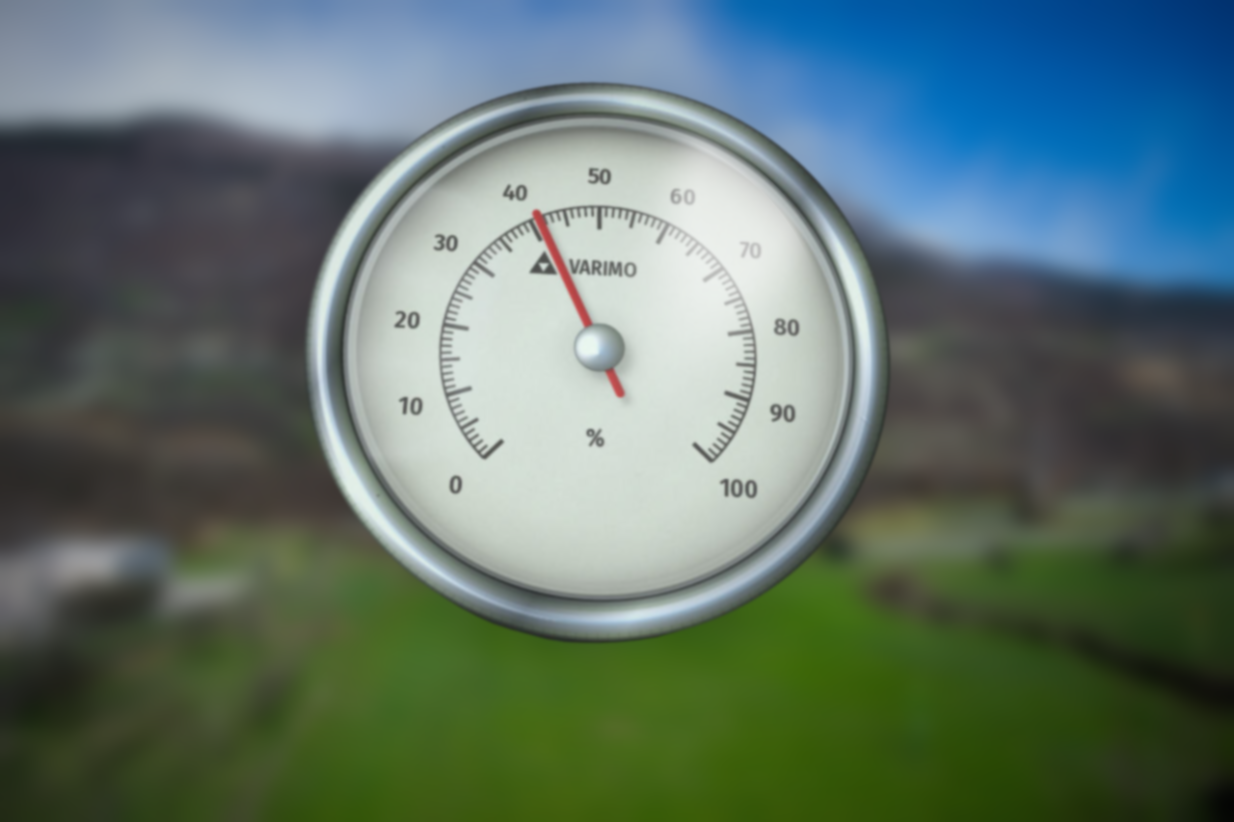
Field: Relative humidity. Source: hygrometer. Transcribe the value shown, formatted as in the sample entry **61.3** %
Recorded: **41** %
